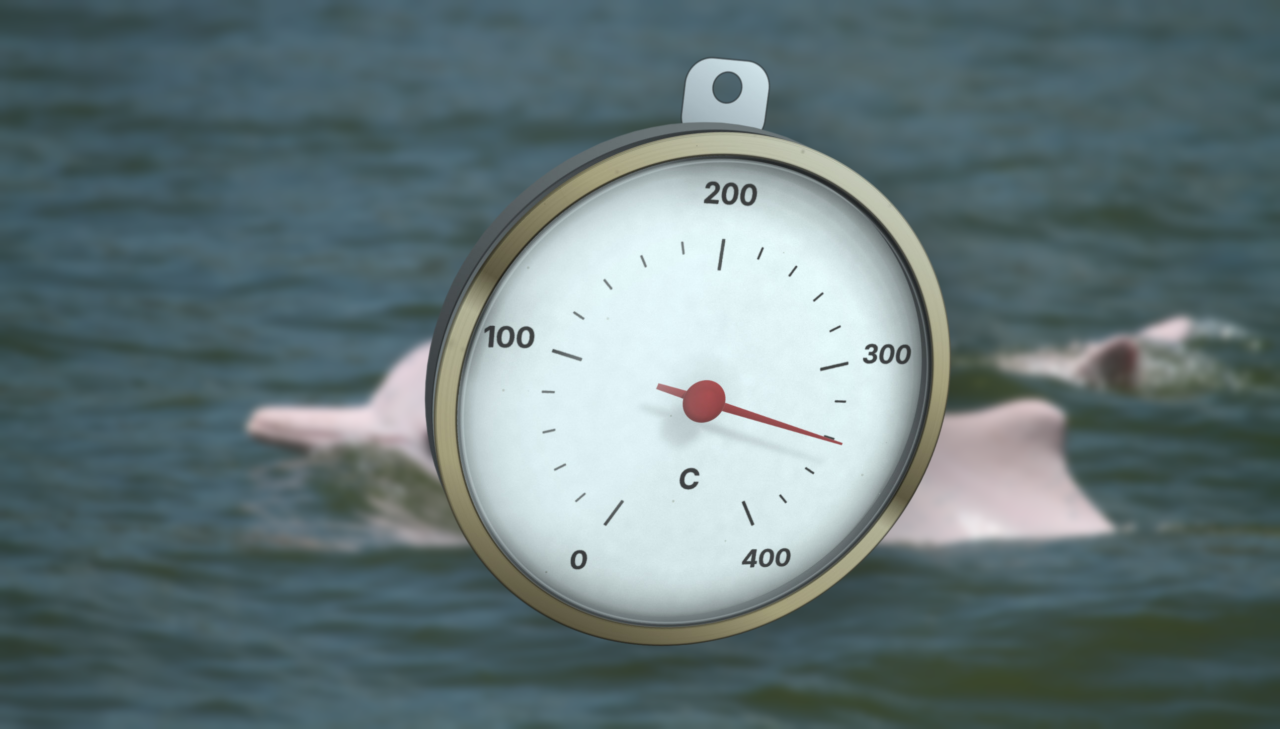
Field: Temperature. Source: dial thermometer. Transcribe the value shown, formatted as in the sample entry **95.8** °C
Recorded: **340** °C
